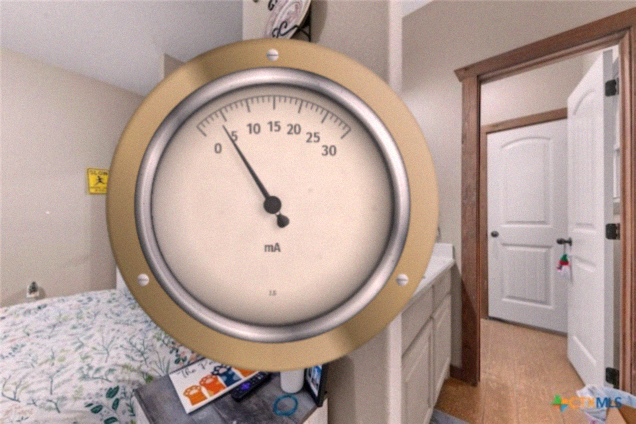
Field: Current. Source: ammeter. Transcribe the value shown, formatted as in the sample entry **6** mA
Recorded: **4** mA
